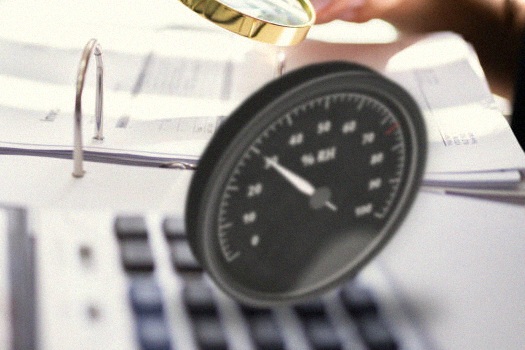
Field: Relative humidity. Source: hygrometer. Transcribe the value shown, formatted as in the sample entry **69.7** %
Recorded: **30** %
